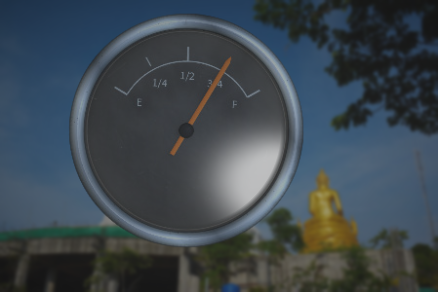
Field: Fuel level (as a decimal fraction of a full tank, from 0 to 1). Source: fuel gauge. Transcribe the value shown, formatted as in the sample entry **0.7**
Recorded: **0.75**
